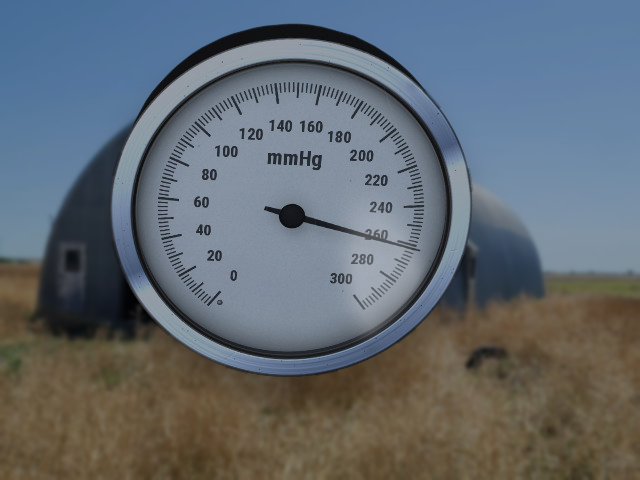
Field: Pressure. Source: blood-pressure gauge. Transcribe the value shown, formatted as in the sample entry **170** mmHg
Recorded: **260** mmHg
